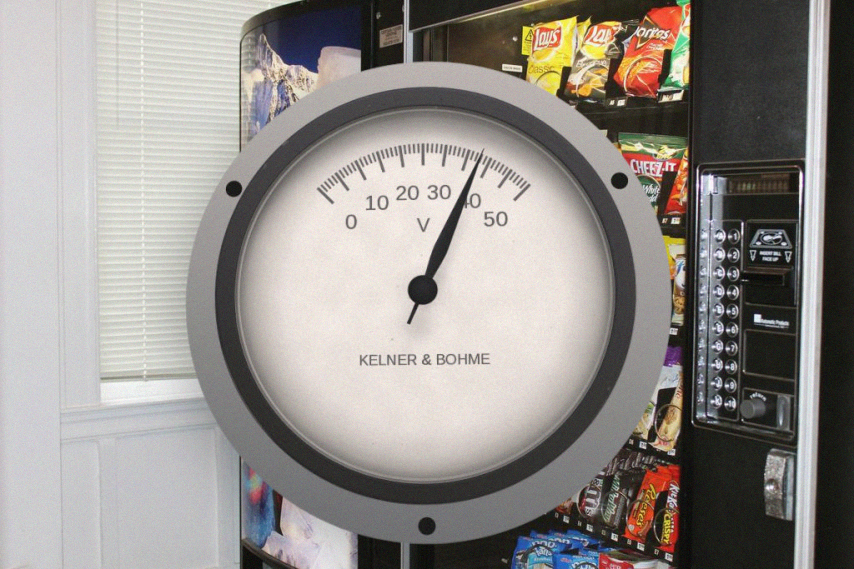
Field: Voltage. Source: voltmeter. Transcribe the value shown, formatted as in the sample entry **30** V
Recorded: **38** V
